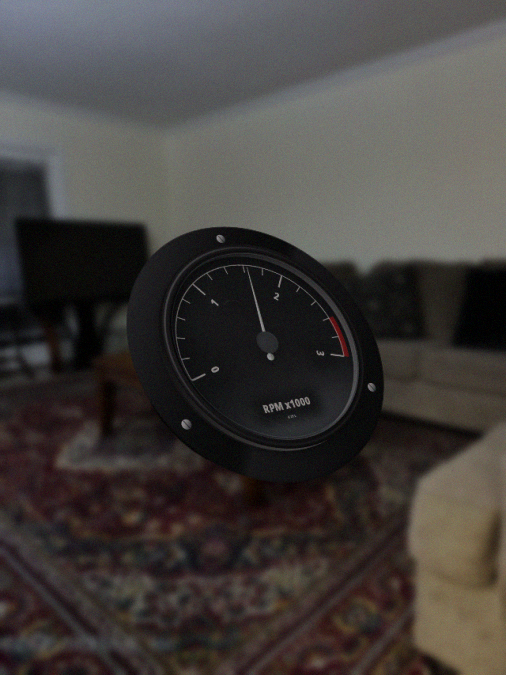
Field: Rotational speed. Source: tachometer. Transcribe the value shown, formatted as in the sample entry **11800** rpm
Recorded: **1600** rpm
